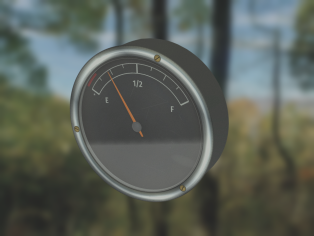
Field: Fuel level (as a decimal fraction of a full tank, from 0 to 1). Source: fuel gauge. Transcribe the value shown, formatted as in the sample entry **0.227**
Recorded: **0.25**
